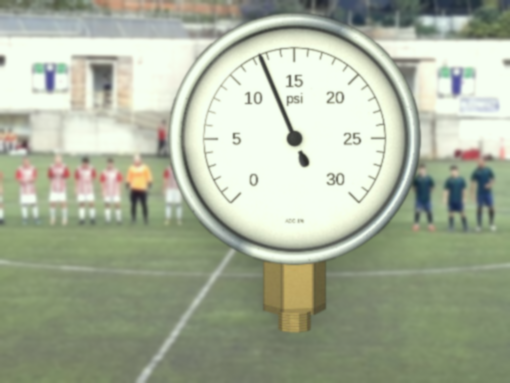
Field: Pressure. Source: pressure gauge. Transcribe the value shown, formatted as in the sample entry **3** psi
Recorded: **12.5** psi
